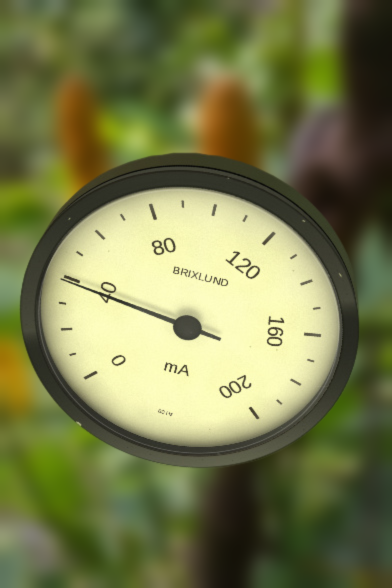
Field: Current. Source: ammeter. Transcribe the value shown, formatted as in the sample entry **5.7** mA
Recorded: **40** mA
